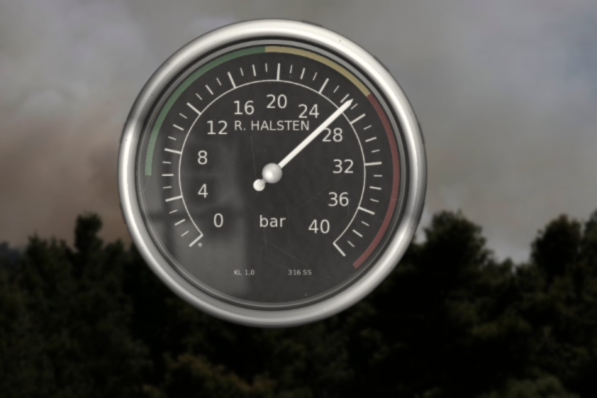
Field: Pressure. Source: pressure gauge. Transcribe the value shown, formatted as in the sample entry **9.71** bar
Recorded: **26.5** bar
